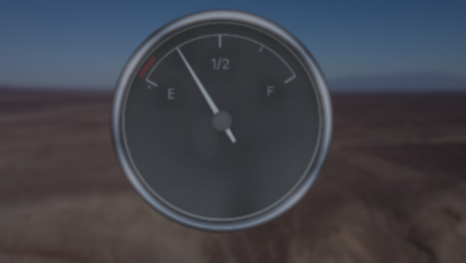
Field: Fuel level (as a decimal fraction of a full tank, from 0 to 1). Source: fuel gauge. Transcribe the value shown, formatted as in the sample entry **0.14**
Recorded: **0.25**
